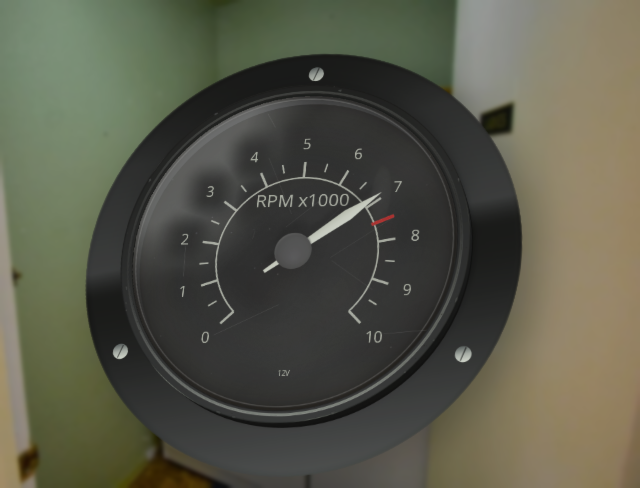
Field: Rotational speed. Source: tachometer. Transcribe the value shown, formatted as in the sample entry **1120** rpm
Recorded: **7000** rpm
